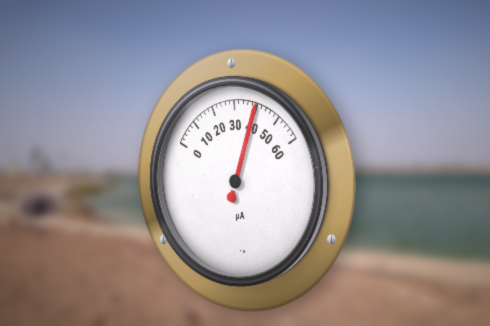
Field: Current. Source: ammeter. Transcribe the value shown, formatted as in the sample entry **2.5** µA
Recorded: **40** µA
